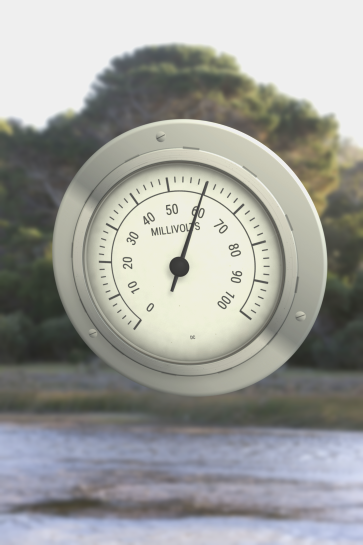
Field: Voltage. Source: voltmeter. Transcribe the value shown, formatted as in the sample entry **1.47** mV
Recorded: **60** mV
